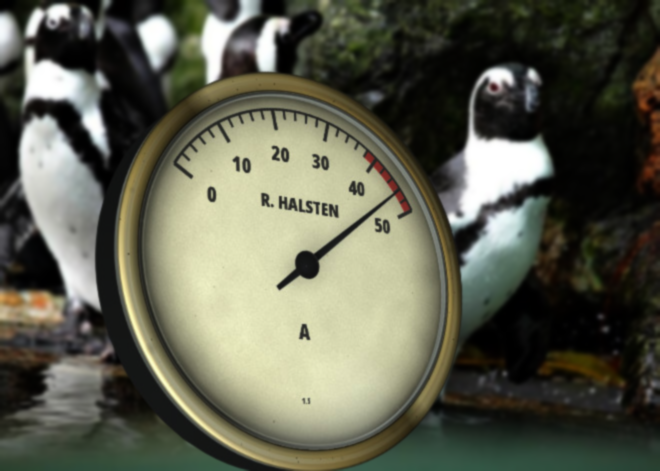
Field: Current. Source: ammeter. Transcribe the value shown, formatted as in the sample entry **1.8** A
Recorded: **46** A
